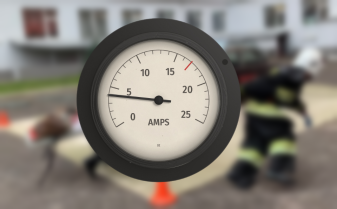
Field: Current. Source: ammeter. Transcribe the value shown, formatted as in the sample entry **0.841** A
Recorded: **4** A
